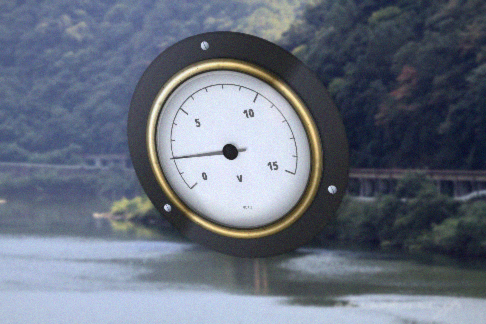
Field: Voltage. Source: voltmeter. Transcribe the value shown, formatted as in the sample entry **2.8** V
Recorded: **2** V
